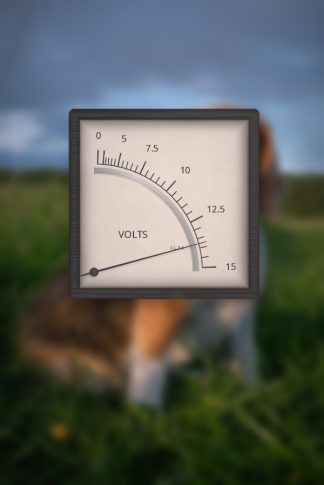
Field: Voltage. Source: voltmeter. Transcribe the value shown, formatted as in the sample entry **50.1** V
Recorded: **13.75** V
